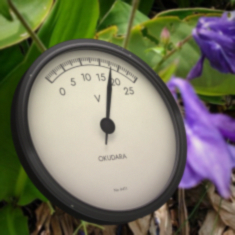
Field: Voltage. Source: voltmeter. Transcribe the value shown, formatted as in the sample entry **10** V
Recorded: **17.5** V
